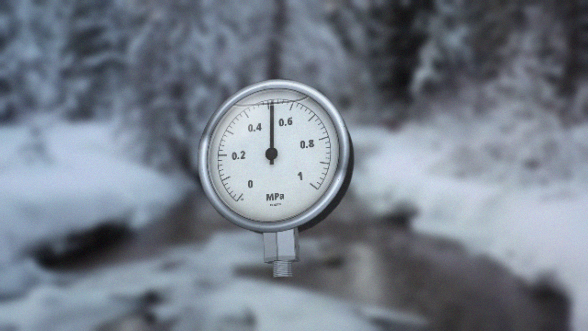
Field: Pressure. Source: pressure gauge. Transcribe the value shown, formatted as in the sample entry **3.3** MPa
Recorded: **0.52** MPa
